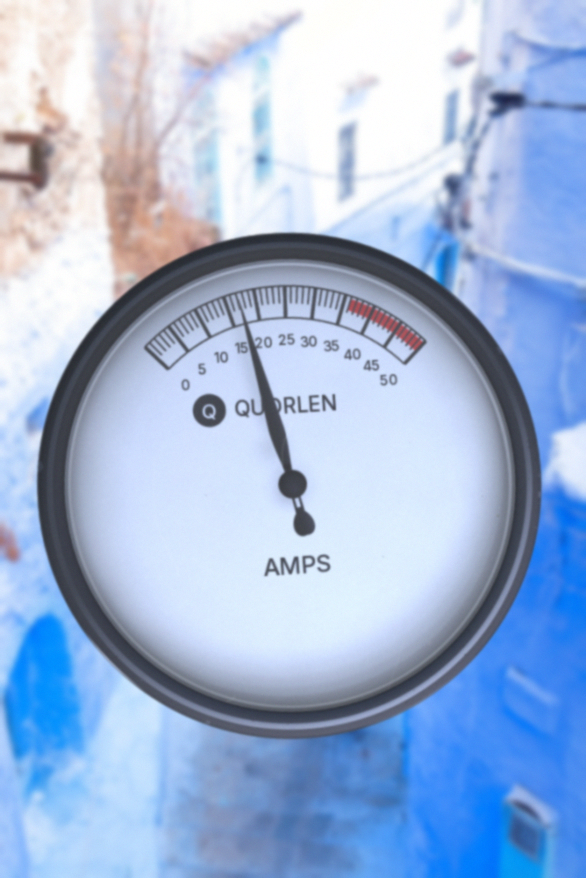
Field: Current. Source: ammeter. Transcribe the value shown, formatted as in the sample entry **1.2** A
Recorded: **17** A
